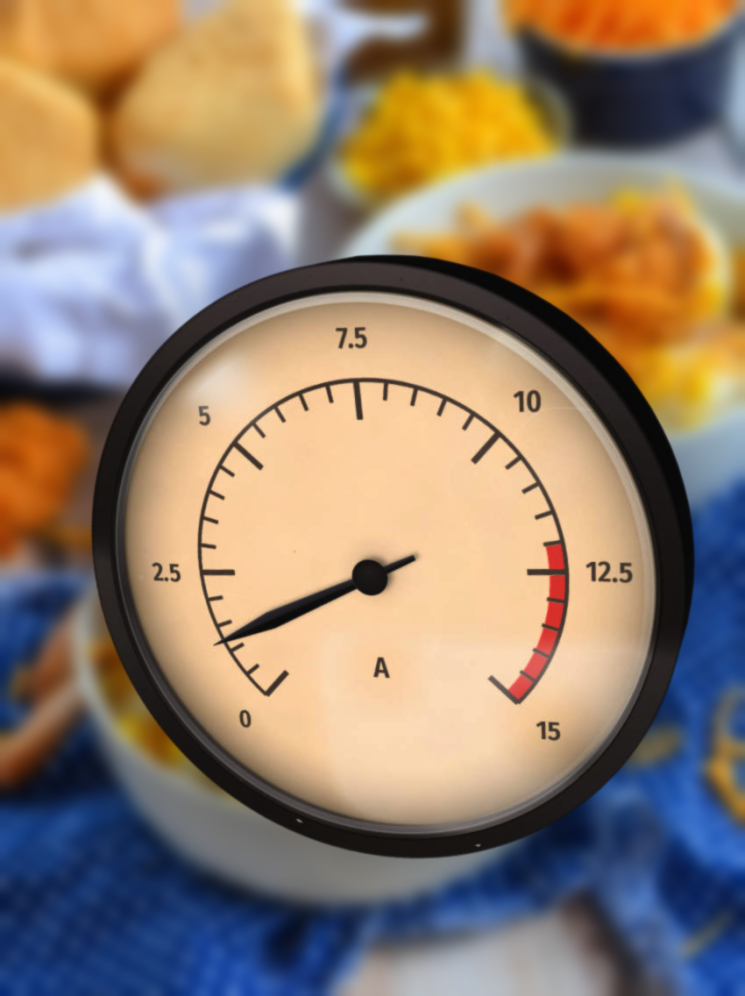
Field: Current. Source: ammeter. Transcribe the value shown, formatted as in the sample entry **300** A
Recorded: **1.25** A
